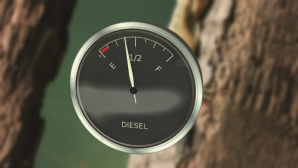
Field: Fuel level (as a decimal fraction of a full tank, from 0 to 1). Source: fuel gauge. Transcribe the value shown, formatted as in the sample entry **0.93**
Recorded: **0.375**
